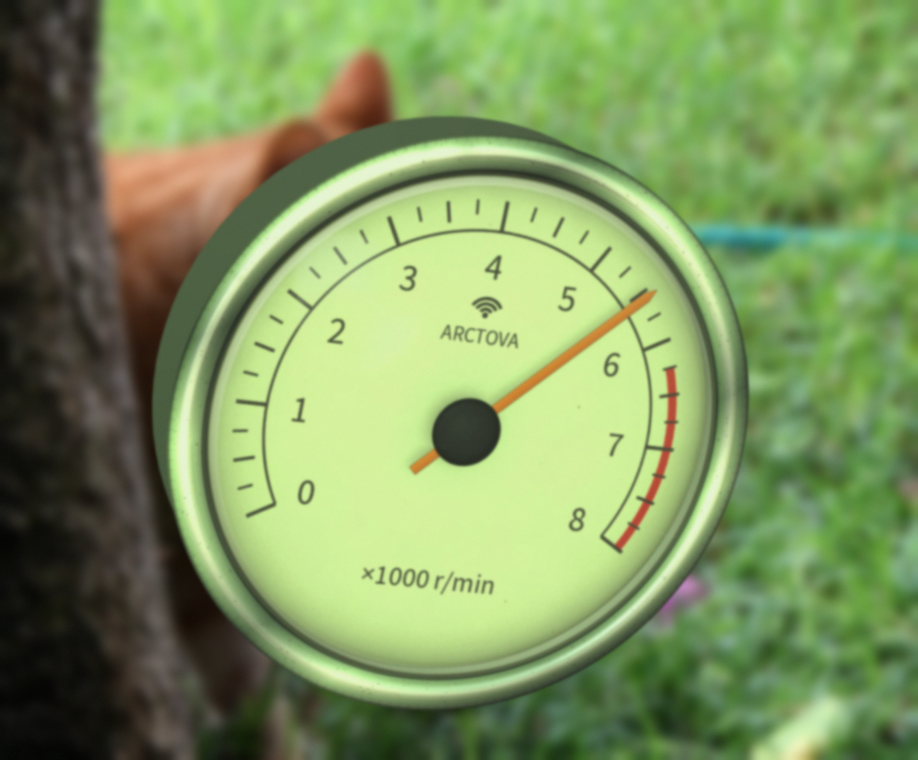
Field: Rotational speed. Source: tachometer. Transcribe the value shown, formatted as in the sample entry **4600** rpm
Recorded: **5500** rpm
